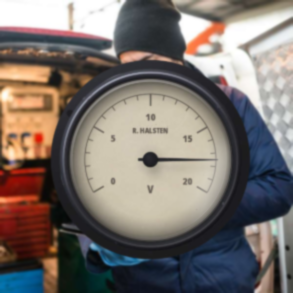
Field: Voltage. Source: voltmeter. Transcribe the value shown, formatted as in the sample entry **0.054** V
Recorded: **17.5** V
